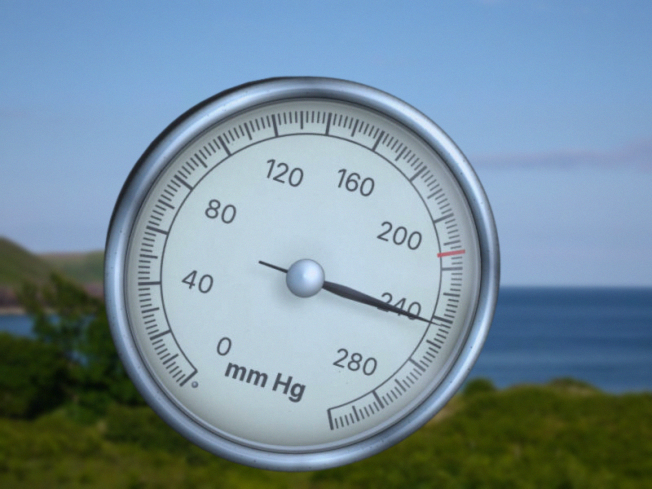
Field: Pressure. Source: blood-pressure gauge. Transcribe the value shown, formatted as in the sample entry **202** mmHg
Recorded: **242** mmHg
